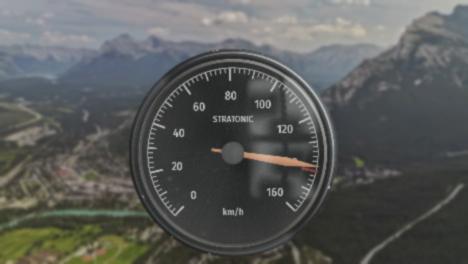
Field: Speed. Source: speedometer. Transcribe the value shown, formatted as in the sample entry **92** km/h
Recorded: **140** km/h
